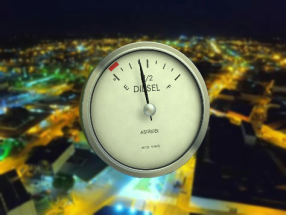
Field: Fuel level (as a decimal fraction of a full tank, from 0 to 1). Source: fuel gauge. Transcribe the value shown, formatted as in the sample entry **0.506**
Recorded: **0.375**
